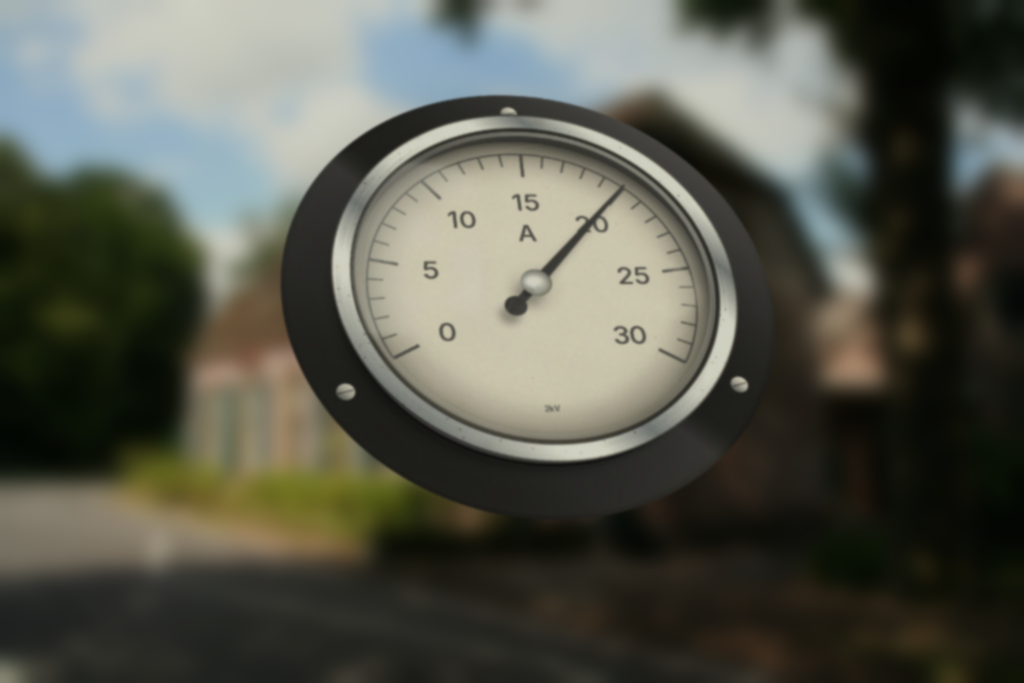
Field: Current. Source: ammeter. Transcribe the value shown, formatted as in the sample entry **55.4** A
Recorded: **20** A
